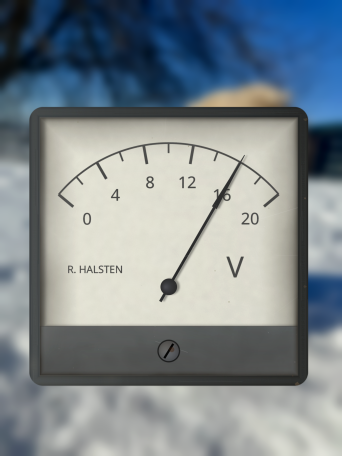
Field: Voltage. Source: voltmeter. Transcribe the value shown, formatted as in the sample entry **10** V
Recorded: **16** V
